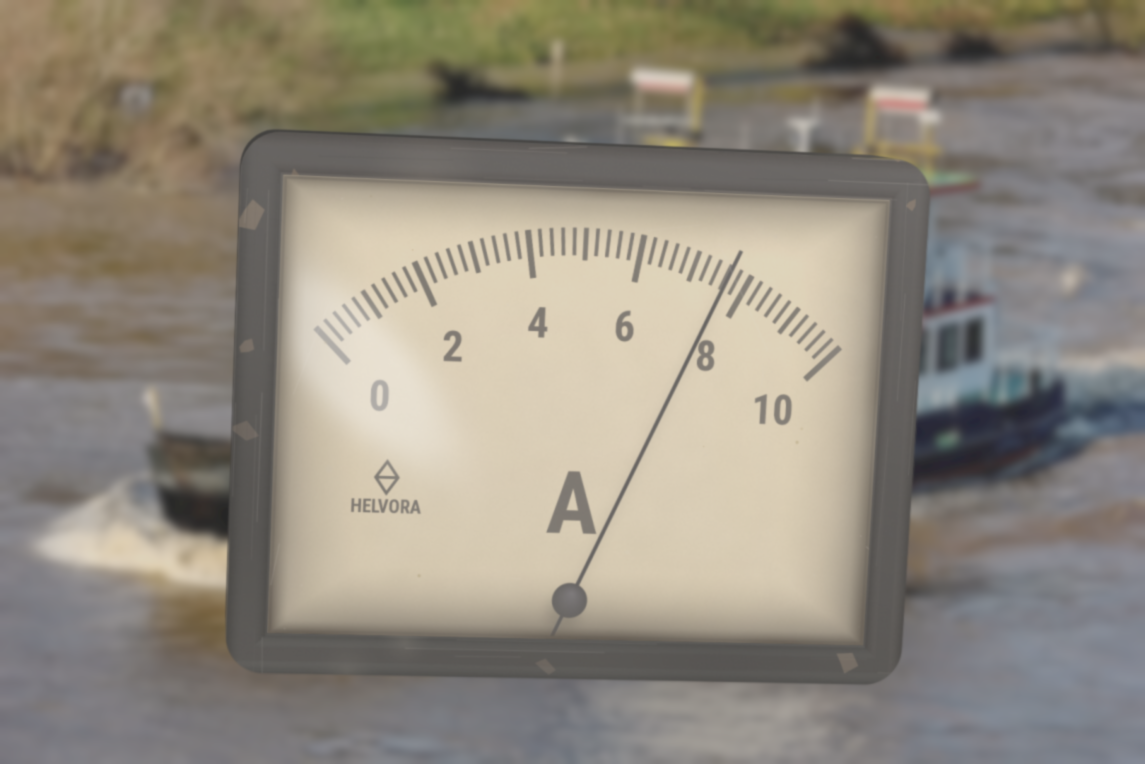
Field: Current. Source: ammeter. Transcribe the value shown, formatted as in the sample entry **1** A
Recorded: **7.6** A
